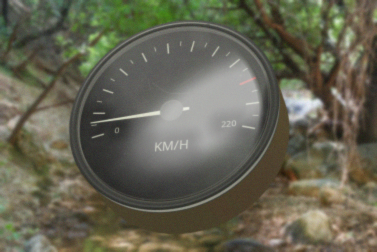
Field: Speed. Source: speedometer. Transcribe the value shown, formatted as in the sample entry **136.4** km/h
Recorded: **10** km/h
